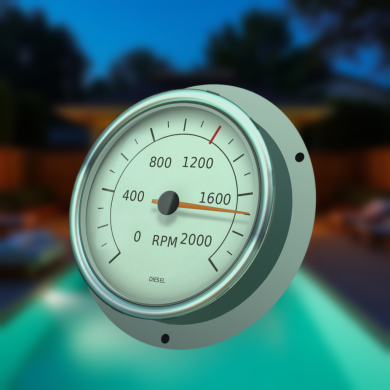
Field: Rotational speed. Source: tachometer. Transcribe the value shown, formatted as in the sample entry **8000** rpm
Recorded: **1700** rpm
